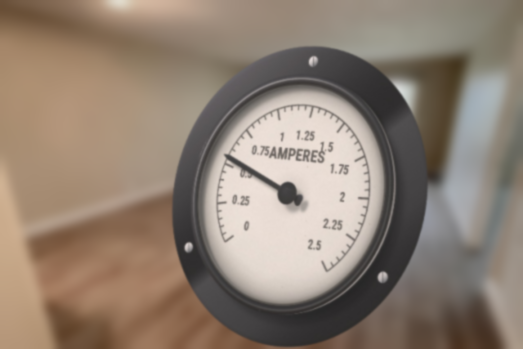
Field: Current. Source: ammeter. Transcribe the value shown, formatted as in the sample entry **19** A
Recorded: **0.55** A
